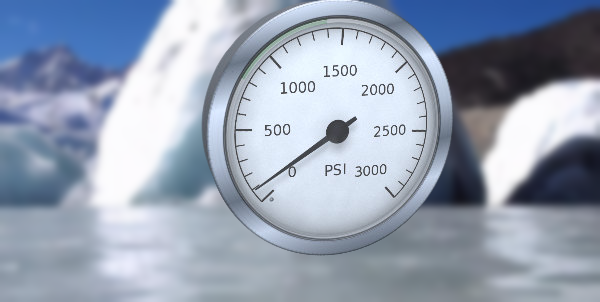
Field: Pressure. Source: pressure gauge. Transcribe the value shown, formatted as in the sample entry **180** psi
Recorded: **100** psi
